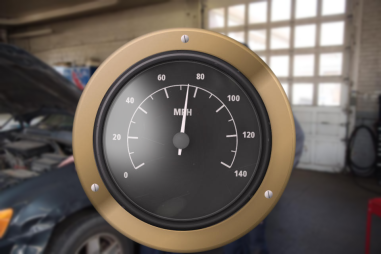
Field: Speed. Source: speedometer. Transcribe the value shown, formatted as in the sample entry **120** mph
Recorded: **75** mph
